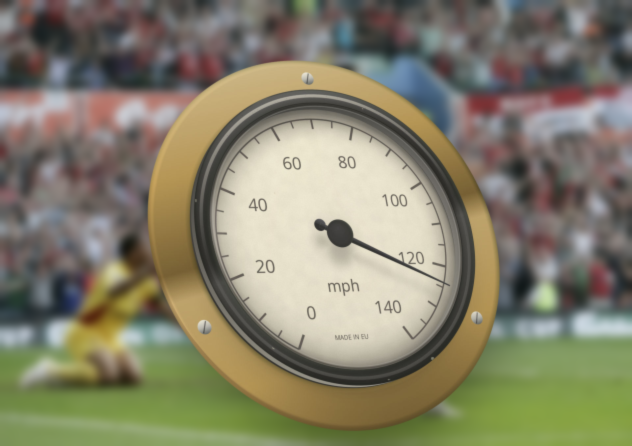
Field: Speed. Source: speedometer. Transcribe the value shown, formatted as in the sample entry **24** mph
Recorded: **125** mph
